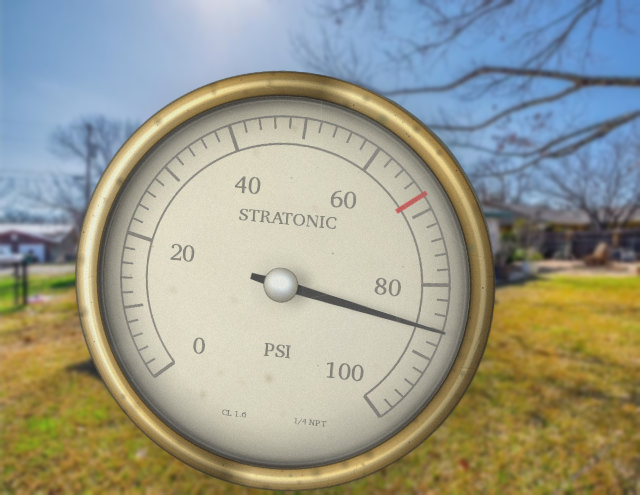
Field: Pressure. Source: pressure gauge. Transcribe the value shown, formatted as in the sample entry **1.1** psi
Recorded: **86** psi
